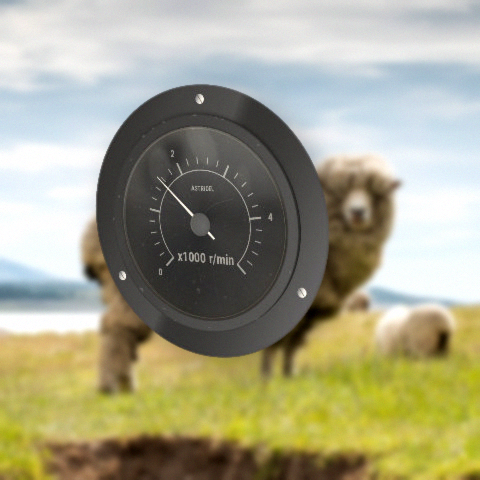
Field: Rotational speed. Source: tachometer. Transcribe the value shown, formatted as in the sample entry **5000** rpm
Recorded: **1600** rpm
